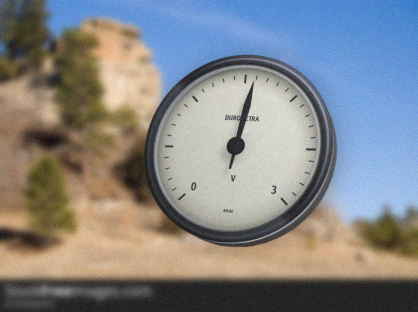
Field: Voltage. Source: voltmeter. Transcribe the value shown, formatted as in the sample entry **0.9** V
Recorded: **1.6** V
